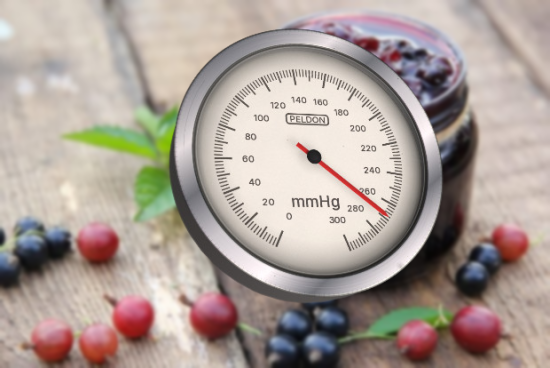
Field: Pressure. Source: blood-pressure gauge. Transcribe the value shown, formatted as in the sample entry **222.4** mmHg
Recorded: **270** mmHg
